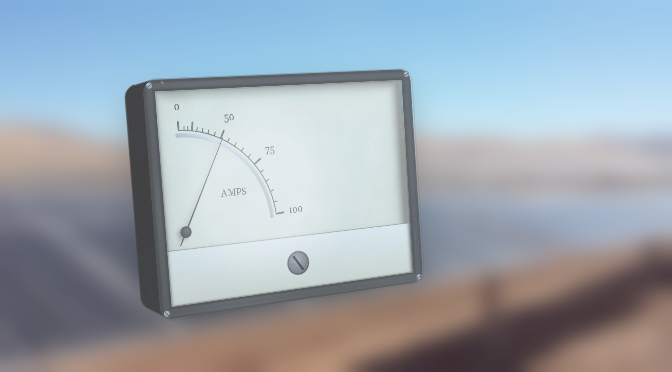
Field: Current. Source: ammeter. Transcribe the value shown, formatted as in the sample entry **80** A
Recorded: **50** A
